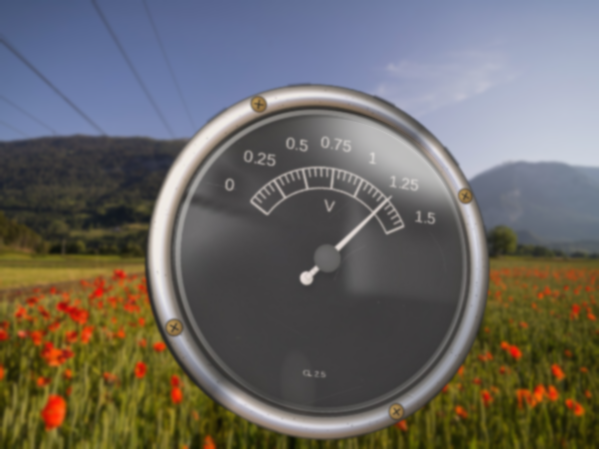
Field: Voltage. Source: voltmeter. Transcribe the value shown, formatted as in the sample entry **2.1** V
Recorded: **1.25** V
